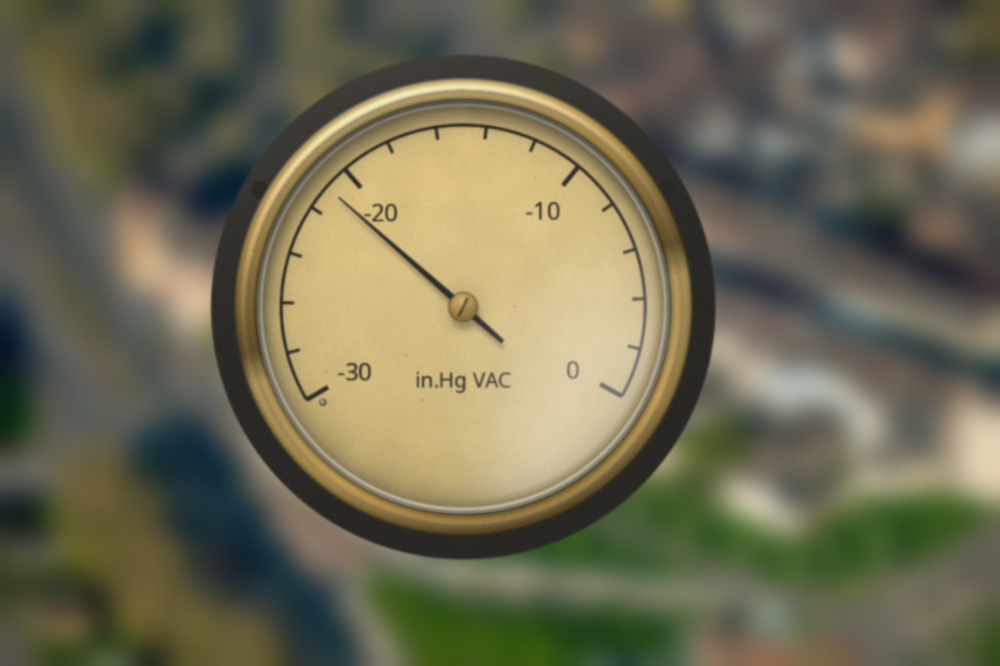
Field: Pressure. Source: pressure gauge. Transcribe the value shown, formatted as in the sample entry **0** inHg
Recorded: **-21** inHg
